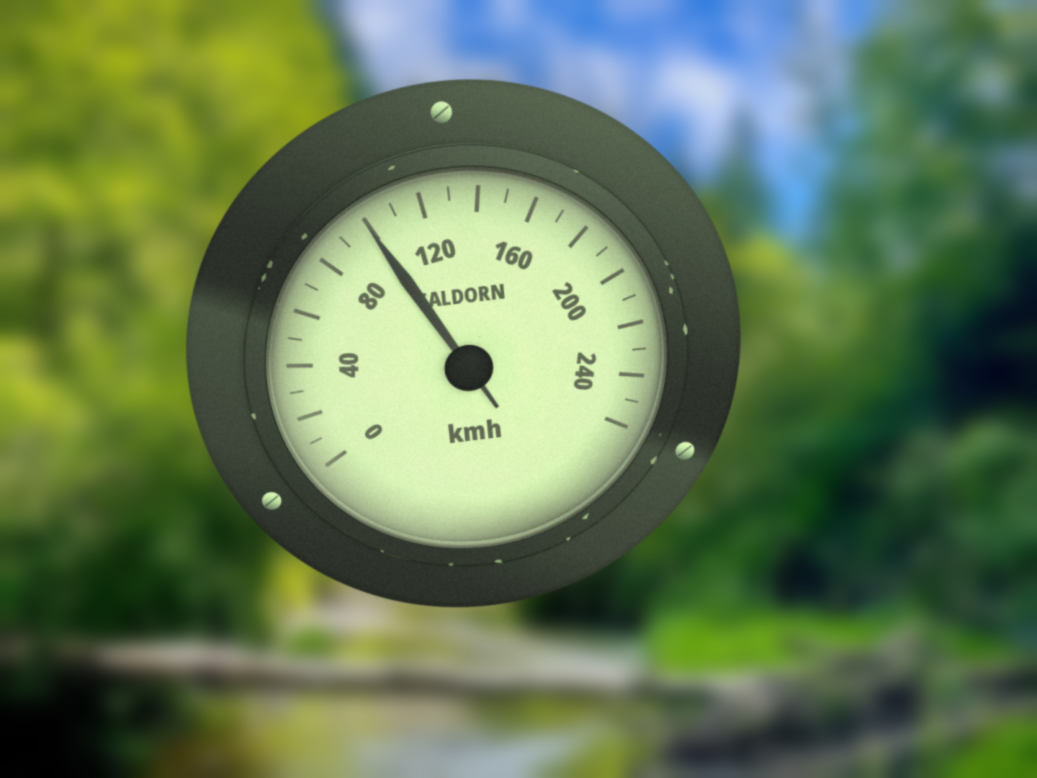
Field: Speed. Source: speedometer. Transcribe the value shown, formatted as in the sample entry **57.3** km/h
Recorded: **100** km/h
